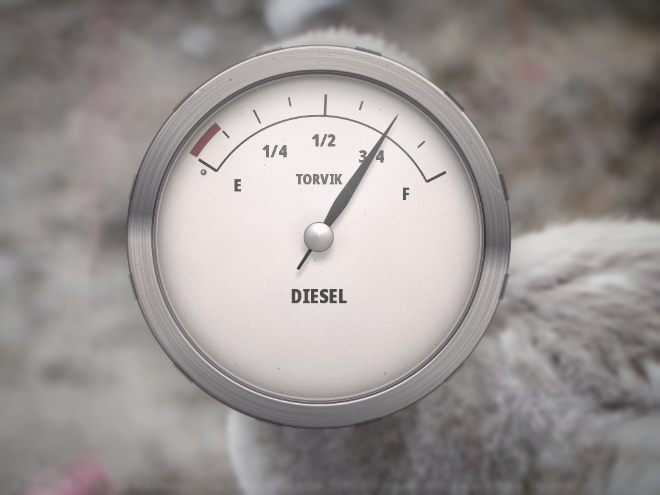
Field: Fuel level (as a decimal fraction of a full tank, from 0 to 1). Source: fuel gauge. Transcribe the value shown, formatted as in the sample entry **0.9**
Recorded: **0.75**
